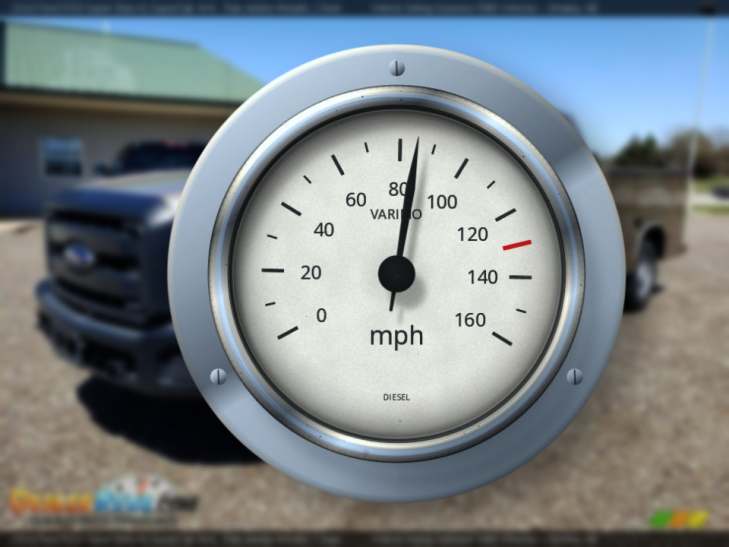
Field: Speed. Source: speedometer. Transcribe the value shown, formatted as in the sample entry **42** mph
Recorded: **85** mph
